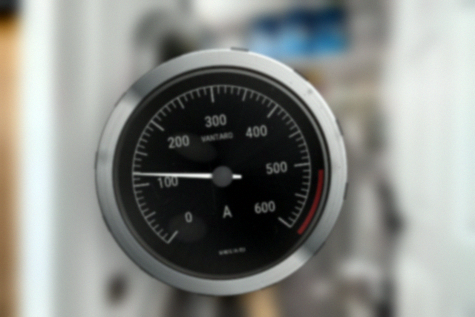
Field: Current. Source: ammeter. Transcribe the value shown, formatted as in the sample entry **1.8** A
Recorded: **120** A
